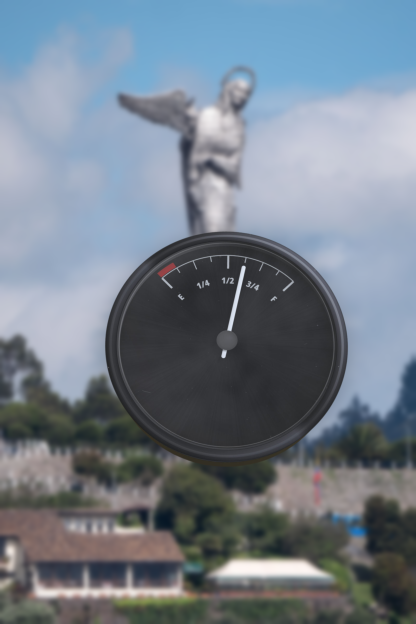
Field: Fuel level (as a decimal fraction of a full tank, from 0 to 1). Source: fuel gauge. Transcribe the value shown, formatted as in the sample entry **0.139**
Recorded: **0.625**
